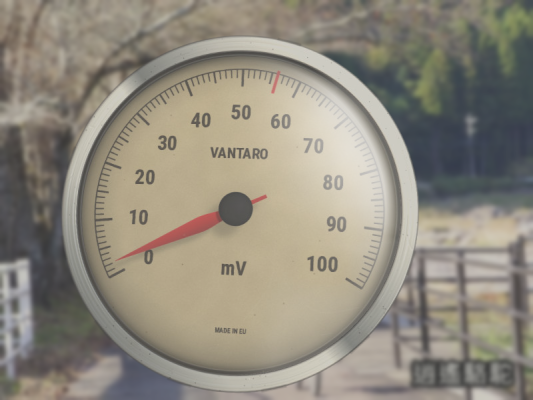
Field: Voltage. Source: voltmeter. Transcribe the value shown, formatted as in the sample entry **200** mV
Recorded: **2** mV
